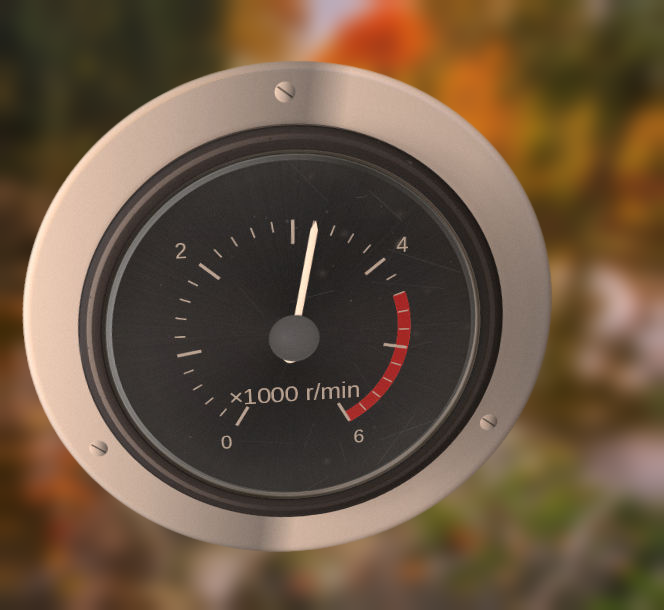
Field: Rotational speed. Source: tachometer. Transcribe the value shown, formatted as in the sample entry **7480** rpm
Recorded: **3200** rpm
